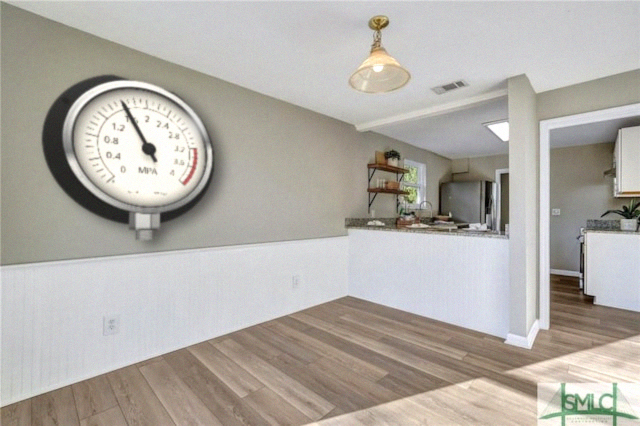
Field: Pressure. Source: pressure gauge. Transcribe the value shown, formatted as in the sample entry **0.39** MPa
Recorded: **1.6** MPa
